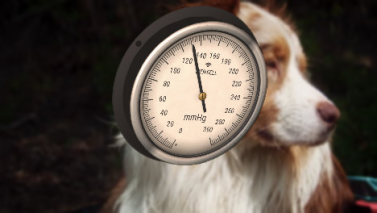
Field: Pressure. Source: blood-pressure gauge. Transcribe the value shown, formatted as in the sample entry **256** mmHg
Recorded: **130** mmHg
